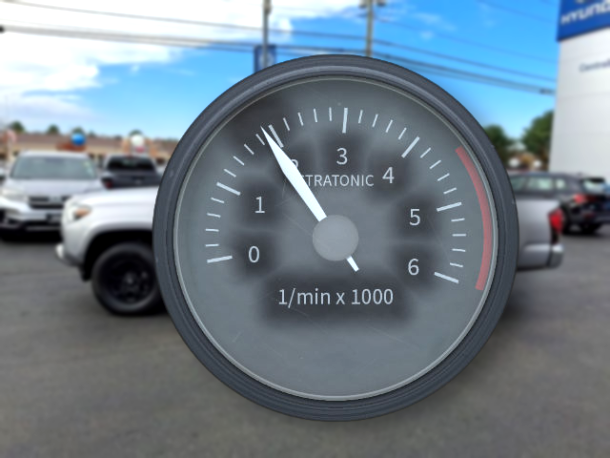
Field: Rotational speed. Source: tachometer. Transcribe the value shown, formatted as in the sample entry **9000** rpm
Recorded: **1900** rpm
